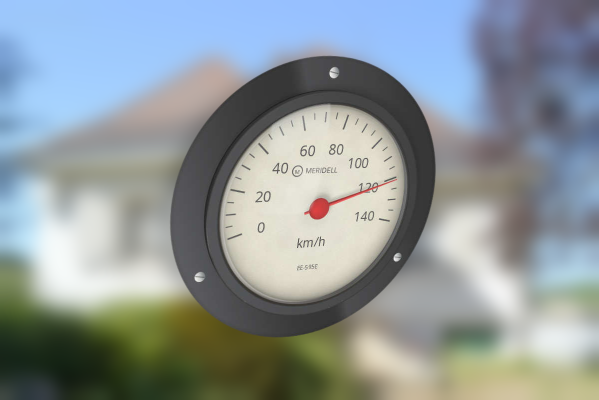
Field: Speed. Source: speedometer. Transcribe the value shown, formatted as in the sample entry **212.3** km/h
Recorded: **120** km/h
